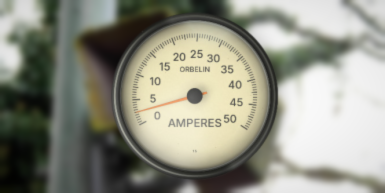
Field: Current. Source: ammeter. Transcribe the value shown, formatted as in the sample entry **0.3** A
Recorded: **2.5** A
